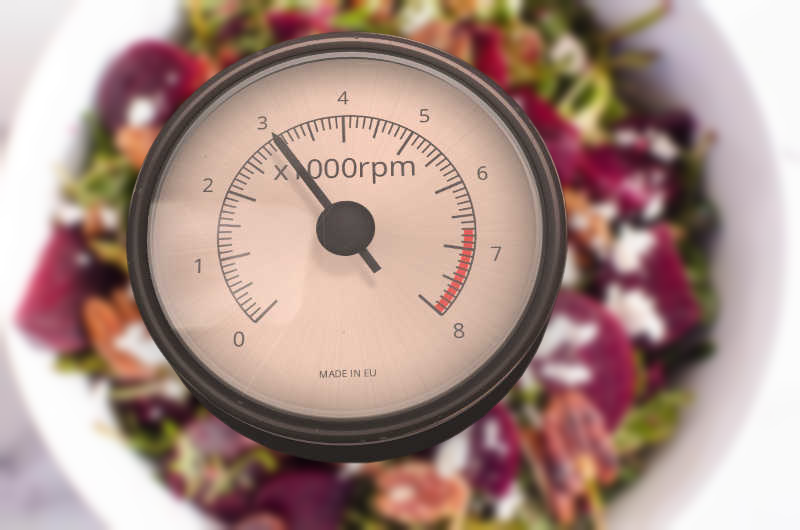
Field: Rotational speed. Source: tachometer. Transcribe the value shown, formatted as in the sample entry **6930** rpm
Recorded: **3000** rpm
